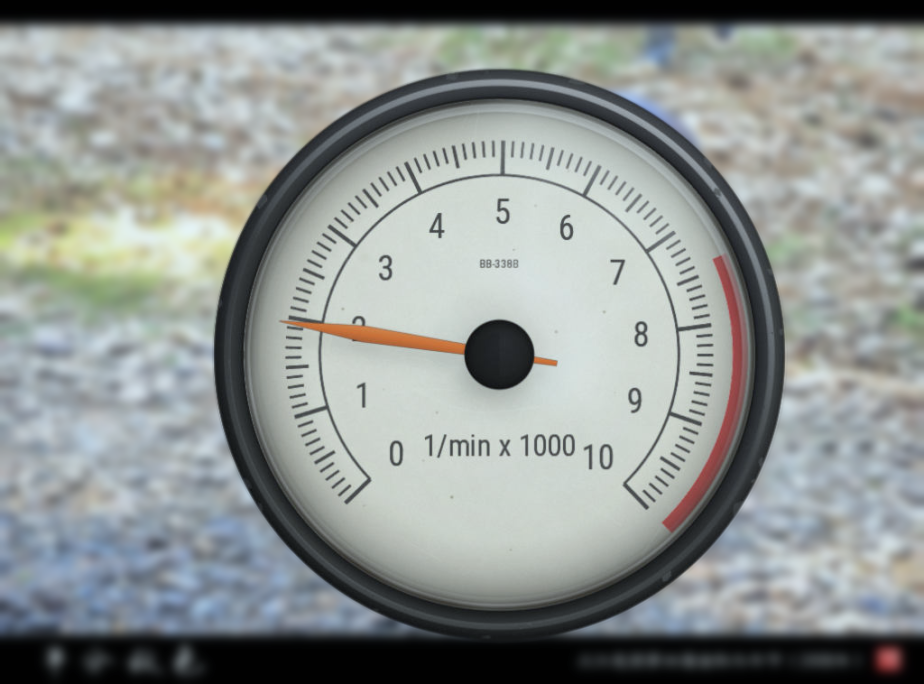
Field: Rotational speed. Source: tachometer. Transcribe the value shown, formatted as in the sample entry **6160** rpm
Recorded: **1950** rpm
